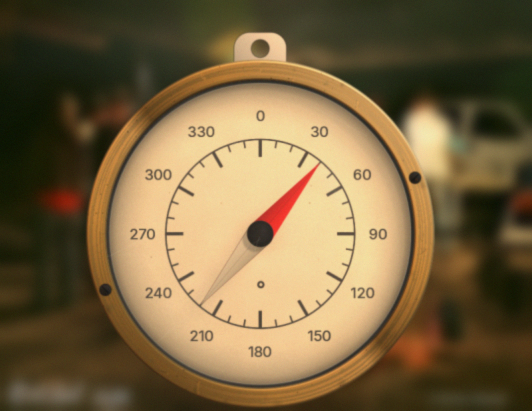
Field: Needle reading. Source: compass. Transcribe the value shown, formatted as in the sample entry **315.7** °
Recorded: **40** °
